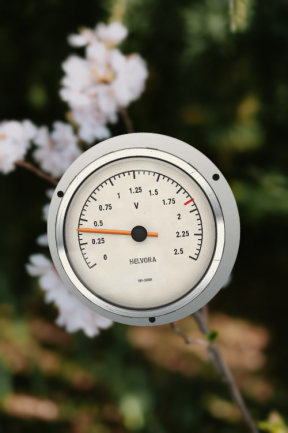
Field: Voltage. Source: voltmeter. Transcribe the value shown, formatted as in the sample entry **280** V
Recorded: **0.4** V
